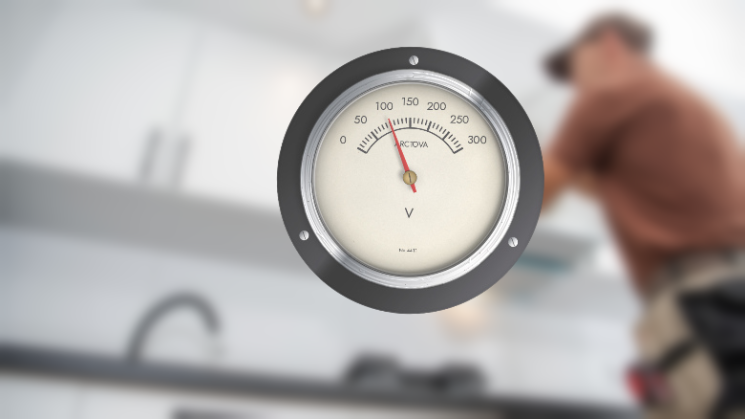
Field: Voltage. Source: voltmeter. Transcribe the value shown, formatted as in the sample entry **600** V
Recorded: **100** V
